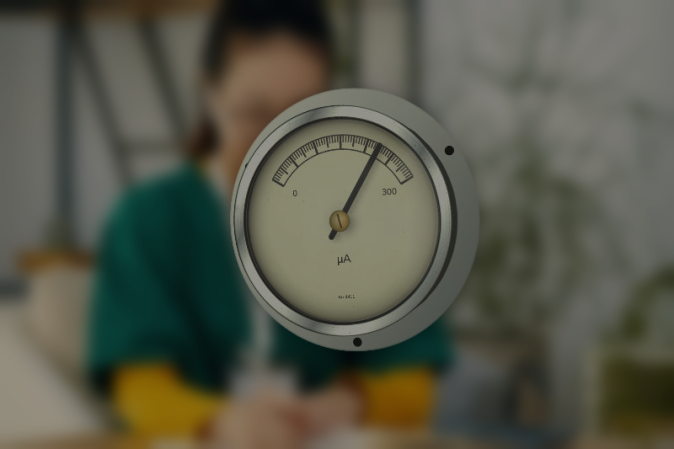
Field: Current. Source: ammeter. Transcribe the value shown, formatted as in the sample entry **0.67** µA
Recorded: **225** µA
